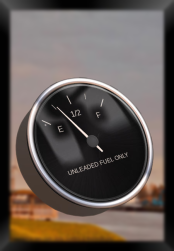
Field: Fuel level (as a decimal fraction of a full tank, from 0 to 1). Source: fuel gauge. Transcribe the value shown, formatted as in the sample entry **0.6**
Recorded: **0.25**
